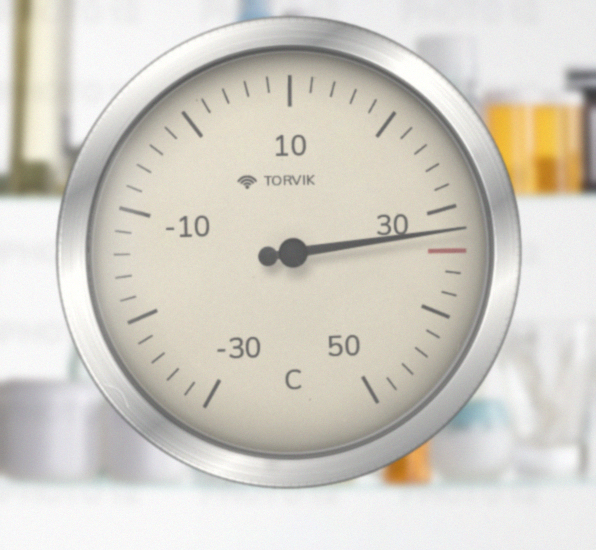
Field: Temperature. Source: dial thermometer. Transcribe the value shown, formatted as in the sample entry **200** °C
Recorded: **32** °C
